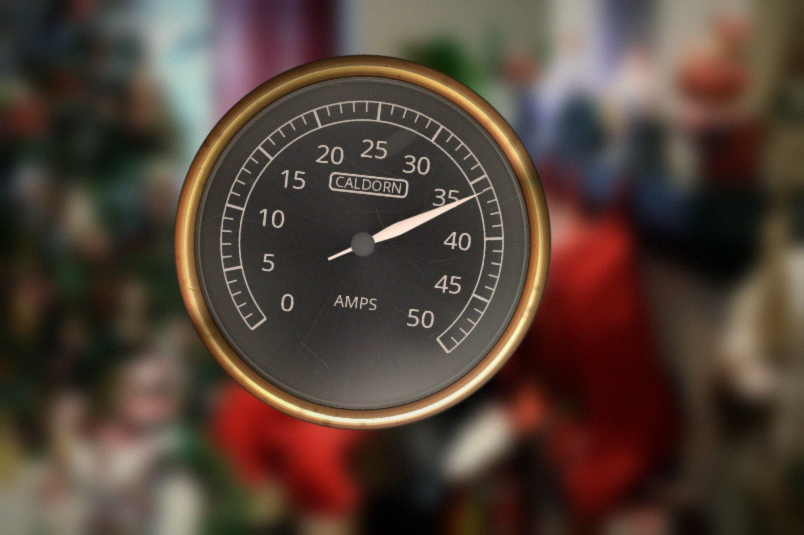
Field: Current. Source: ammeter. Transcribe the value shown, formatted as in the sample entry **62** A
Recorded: **36** A
